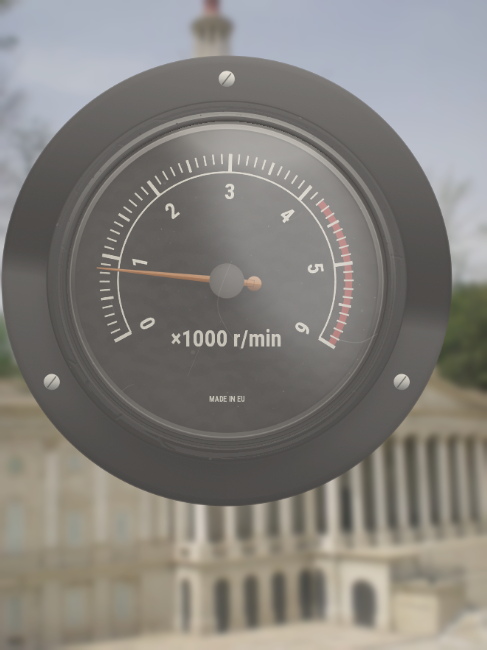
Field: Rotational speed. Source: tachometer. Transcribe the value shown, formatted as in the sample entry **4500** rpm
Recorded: **850** rpm
